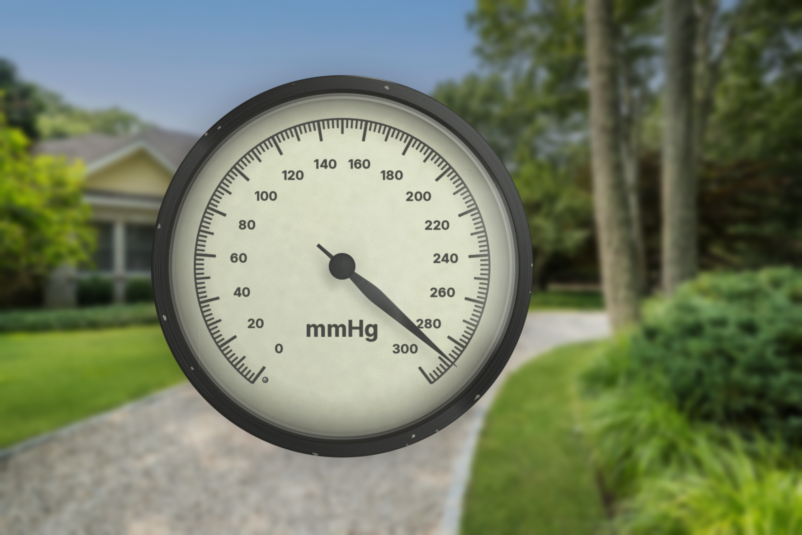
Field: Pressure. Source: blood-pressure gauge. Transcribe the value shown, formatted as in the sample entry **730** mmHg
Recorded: **288** mmHg
